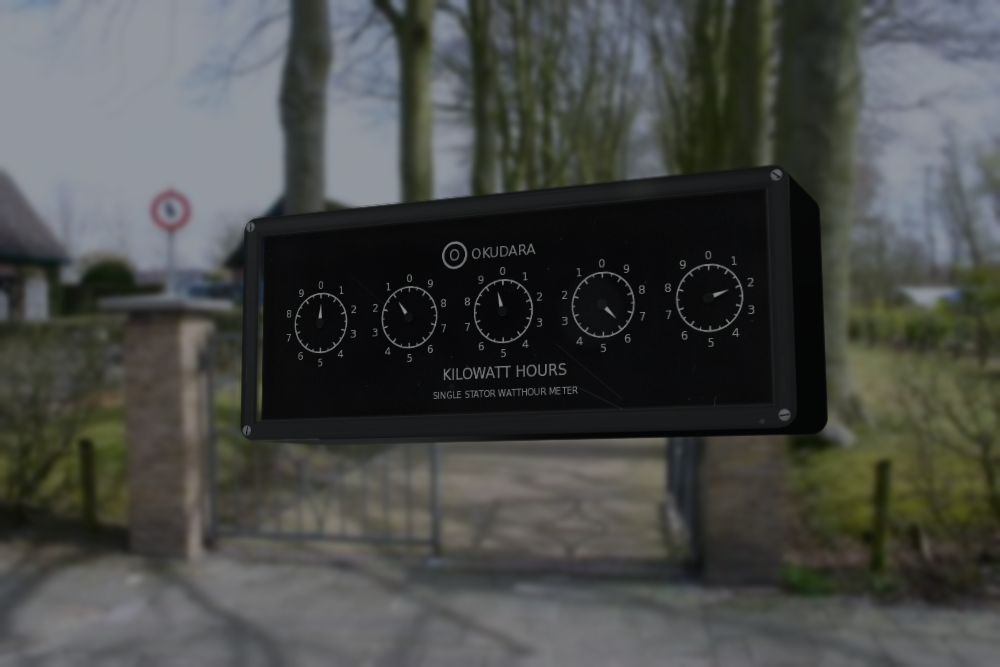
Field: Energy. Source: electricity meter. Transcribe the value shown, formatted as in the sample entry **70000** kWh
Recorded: **962** kWh
